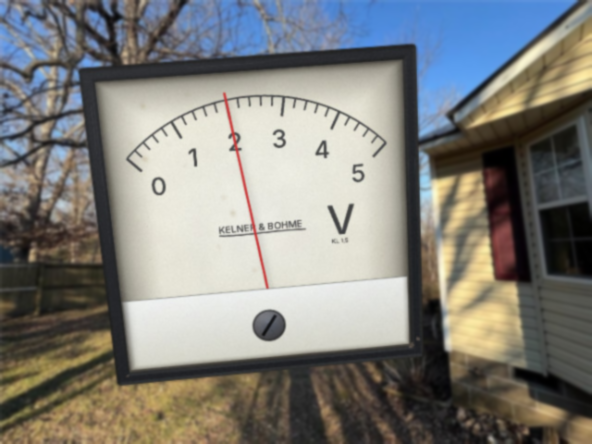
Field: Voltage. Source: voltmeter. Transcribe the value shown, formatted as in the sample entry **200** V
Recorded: **2** V
